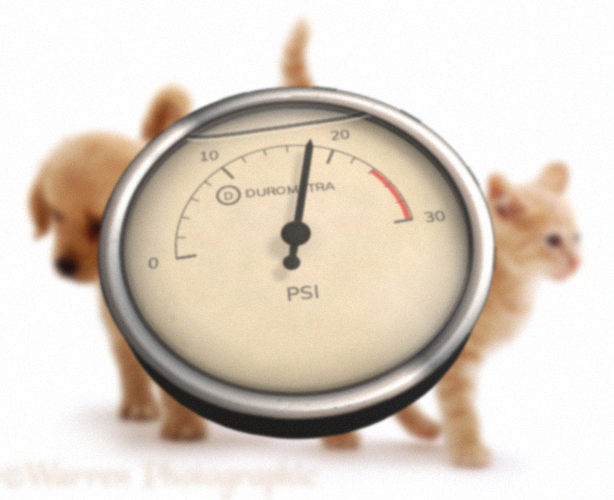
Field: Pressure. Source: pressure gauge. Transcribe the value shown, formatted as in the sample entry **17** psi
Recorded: **18** psi
